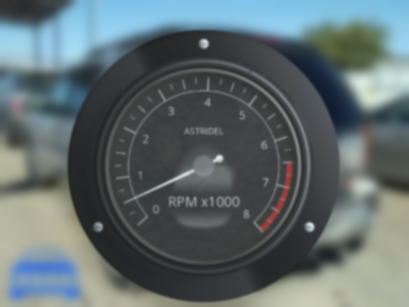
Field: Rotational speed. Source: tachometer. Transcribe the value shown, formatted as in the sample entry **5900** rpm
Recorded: **500** rpm
